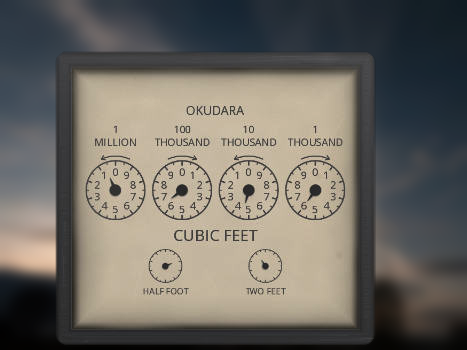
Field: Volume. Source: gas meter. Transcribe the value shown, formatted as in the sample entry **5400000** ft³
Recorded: **64600** ft³
